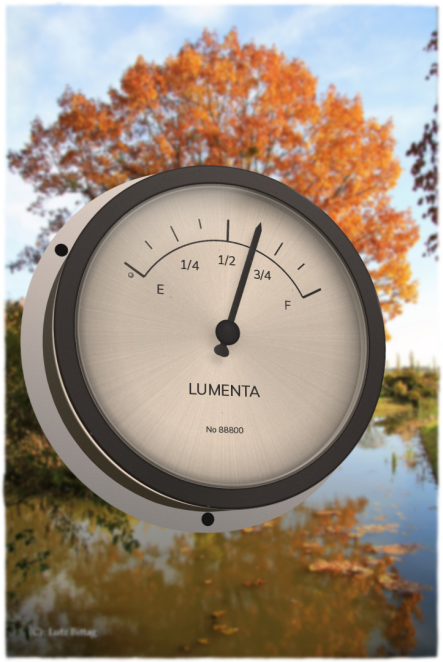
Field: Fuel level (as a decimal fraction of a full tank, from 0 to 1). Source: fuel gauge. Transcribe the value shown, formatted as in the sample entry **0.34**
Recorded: **0.625**
